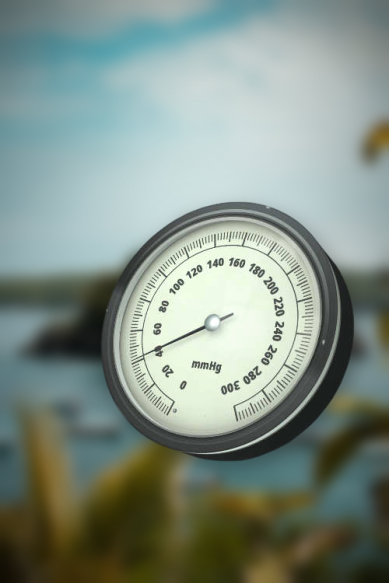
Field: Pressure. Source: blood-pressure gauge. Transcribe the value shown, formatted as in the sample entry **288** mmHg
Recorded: **40** mmHg
